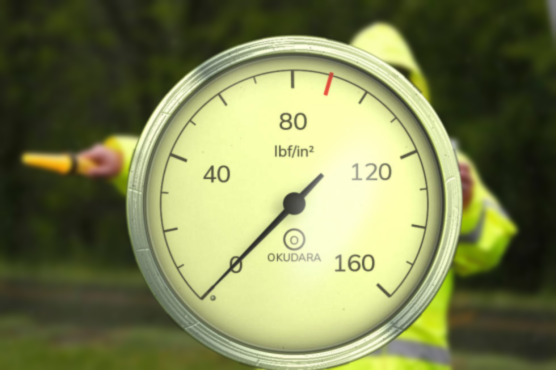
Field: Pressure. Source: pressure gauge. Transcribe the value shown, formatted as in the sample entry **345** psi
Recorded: **0** psi
